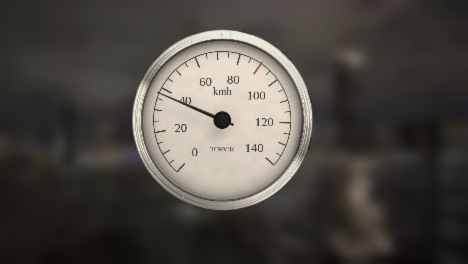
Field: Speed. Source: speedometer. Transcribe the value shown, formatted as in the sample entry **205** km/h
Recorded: **37.5** km/h
